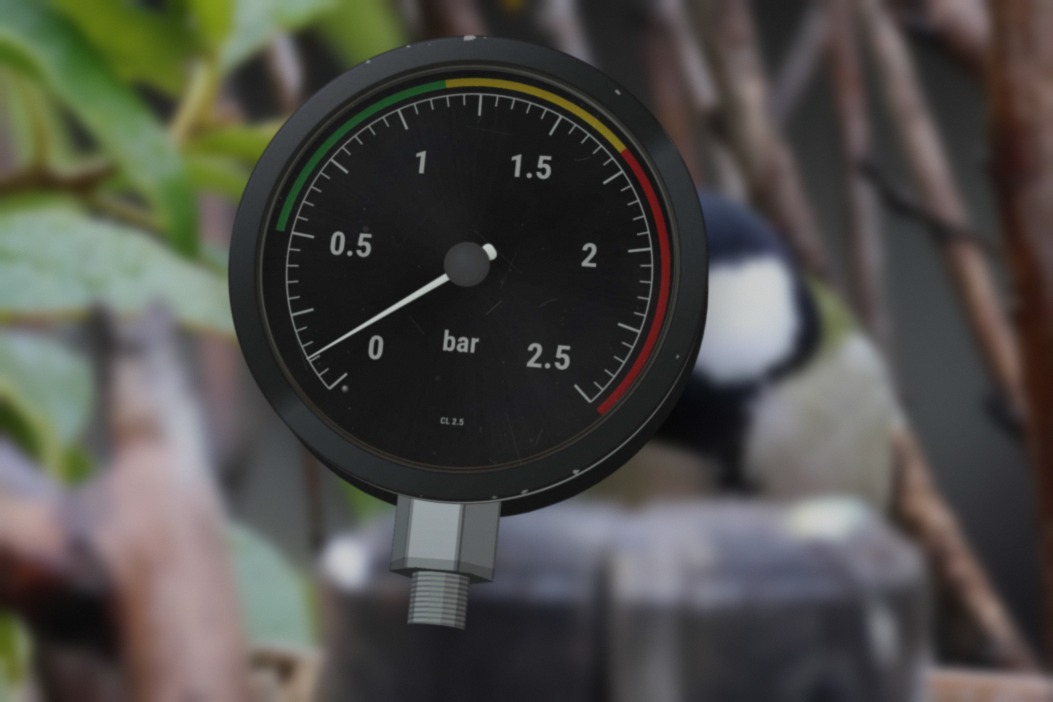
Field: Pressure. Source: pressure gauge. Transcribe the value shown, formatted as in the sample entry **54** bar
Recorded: **0.1** bar
